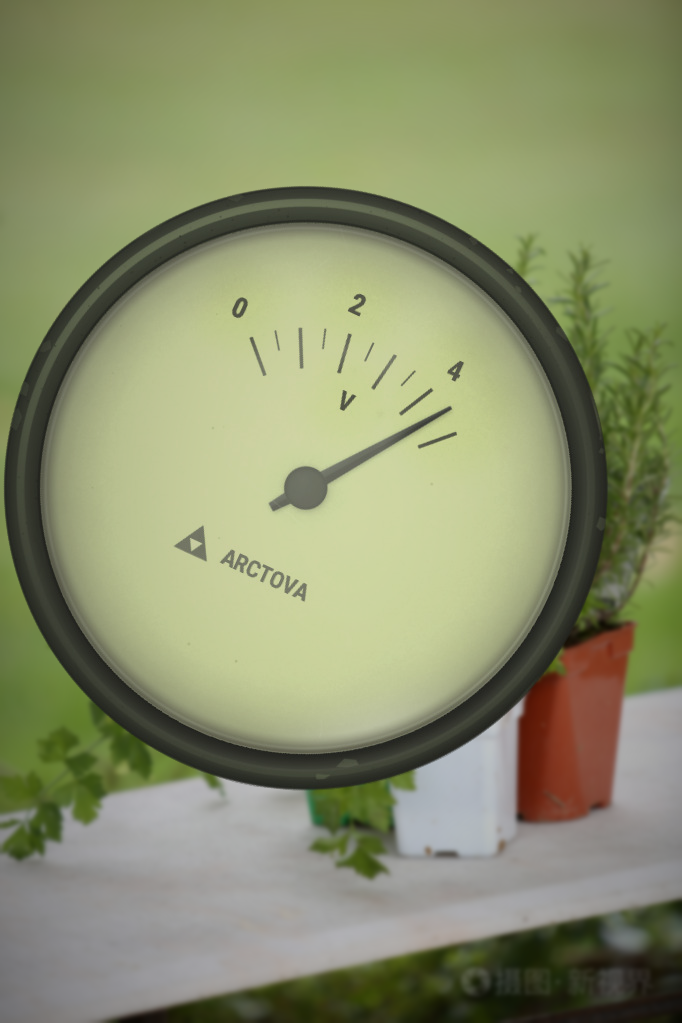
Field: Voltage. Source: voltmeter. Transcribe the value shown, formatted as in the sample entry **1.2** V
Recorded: **4.5** V
